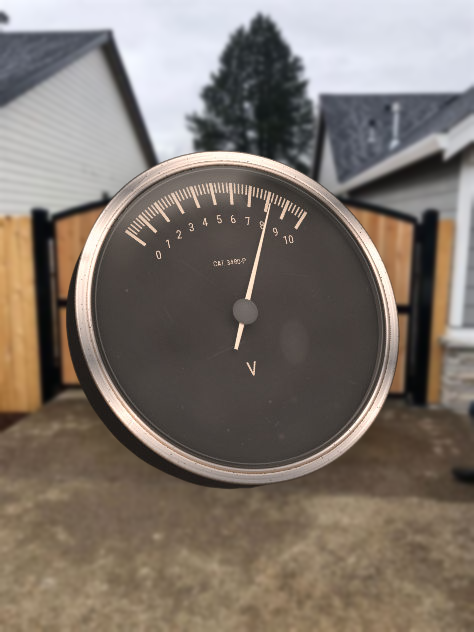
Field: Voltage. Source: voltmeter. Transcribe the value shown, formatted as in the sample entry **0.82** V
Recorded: **8** V
